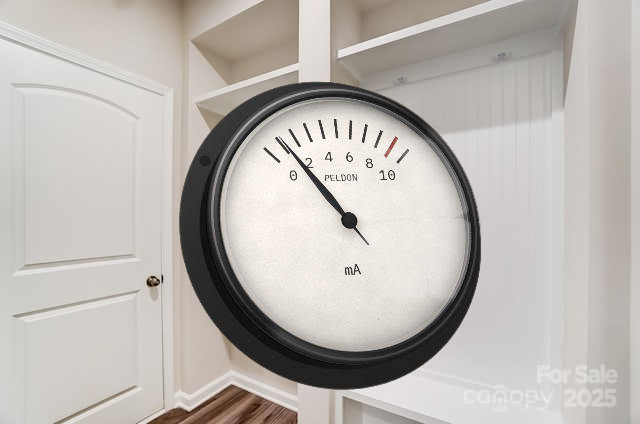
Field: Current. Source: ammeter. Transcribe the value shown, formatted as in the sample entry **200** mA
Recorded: **1** mA
